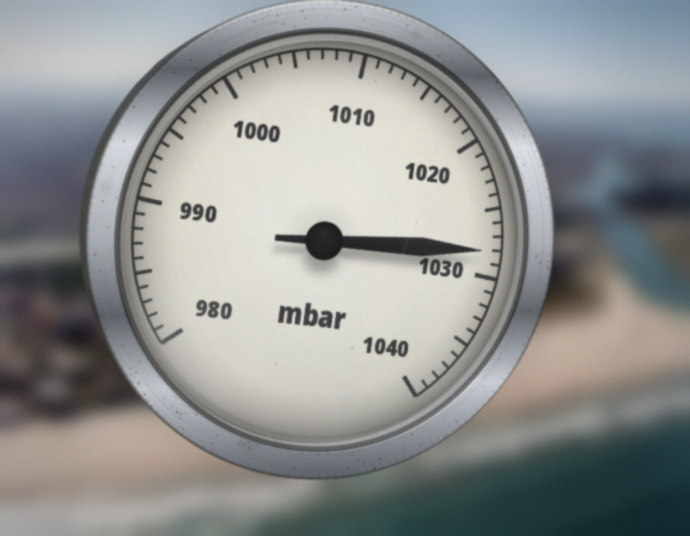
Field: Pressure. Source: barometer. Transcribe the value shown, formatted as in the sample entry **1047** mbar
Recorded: **1028** mbar
